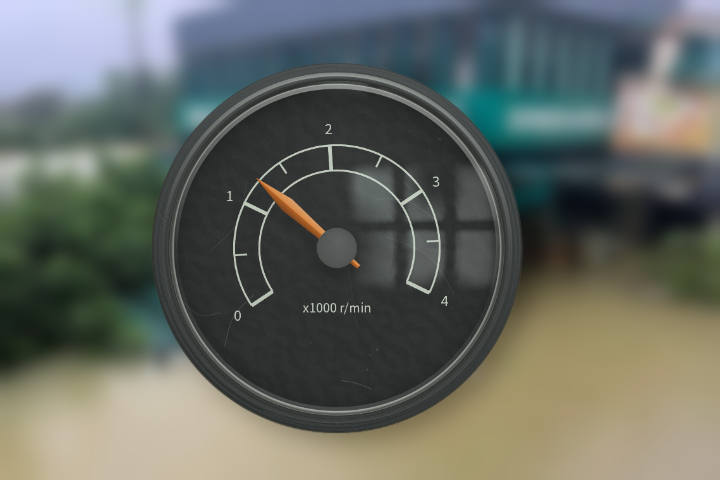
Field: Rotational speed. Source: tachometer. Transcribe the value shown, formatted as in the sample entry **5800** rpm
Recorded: **1250** rpm
